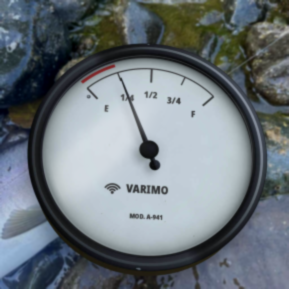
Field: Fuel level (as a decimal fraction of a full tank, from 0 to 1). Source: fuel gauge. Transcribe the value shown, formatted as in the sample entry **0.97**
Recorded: **0.25**
